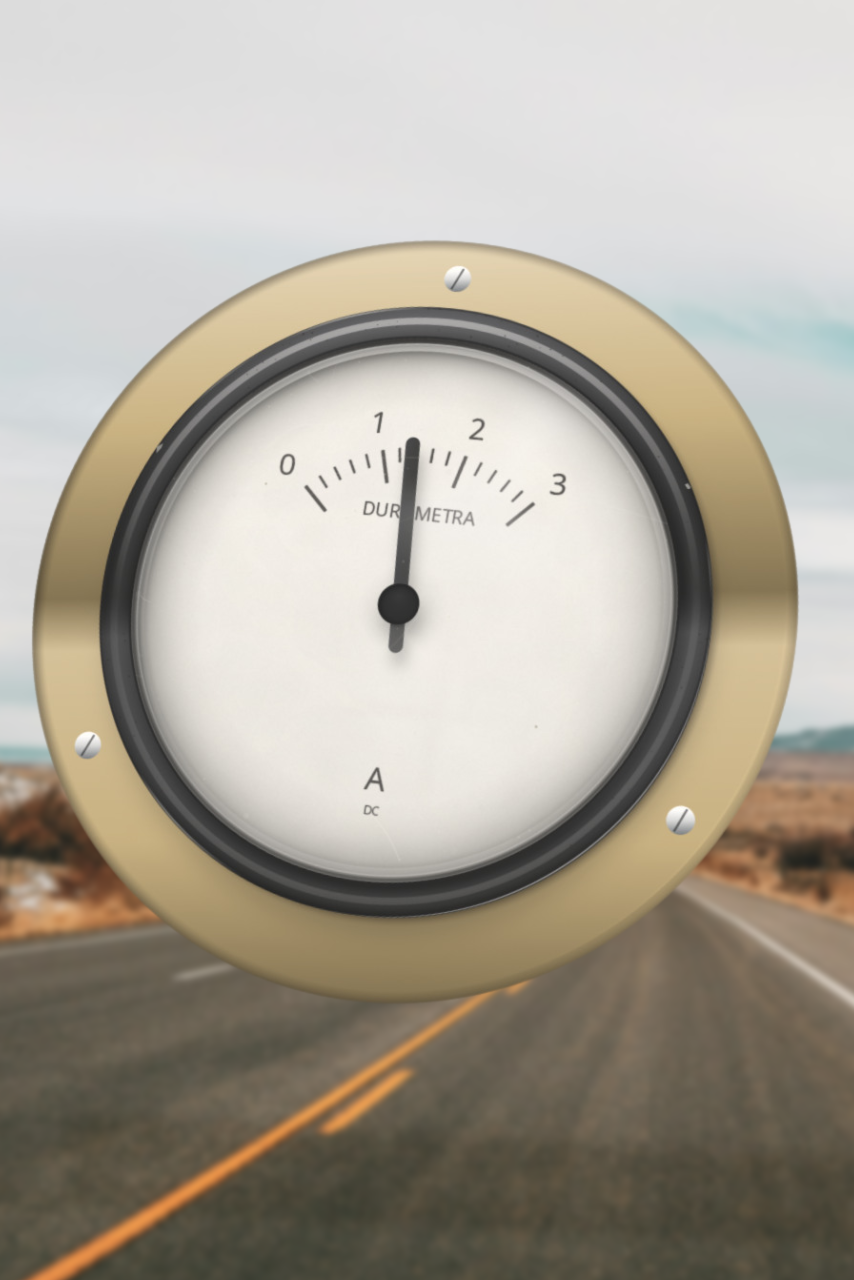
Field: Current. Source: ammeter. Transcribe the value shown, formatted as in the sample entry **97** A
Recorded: **1.4** A
